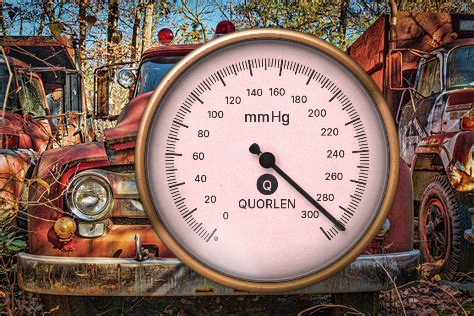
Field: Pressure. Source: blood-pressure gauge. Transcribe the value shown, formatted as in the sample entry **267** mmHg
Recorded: **290** mmHg
